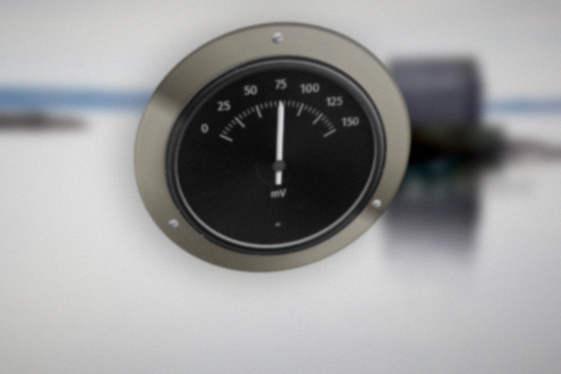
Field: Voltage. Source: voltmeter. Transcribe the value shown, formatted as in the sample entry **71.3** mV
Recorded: **75** mV
